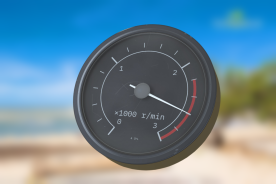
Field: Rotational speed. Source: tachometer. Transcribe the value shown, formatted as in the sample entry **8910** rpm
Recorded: **2600** rpm
